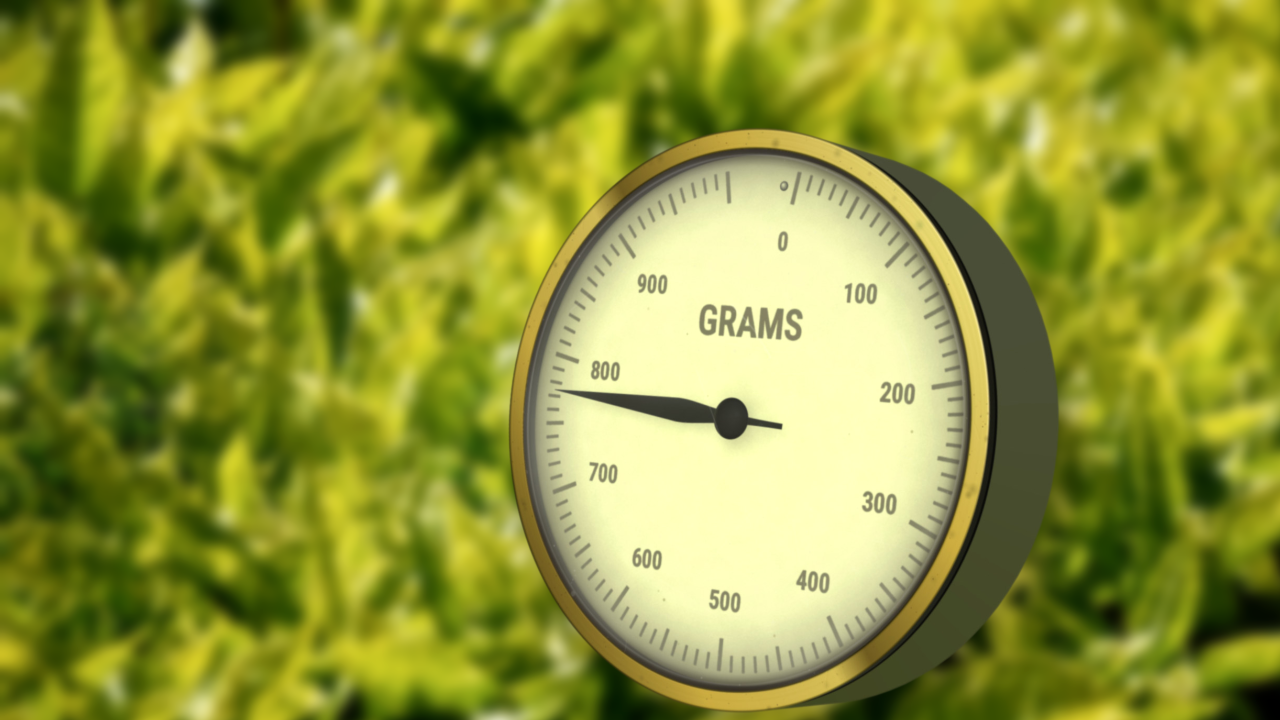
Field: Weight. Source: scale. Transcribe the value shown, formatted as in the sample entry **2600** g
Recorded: **775** g
